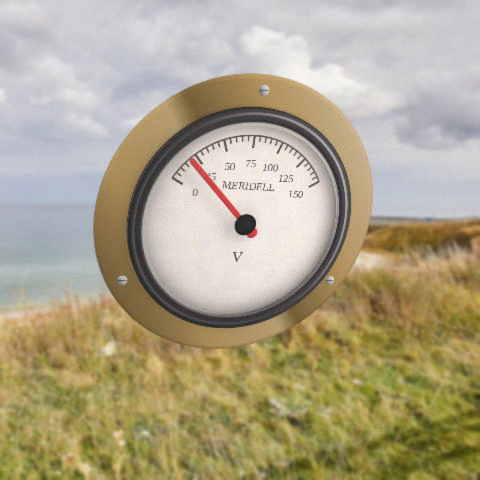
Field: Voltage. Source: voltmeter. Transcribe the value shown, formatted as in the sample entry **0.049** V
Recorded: **20** V
